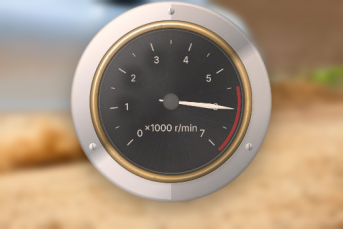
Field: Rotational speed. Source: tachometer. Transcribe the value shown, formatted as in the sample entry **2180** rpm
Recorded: **6000** rpm
